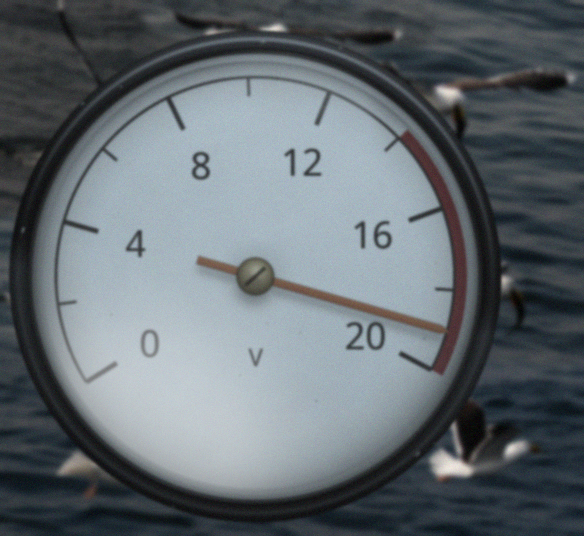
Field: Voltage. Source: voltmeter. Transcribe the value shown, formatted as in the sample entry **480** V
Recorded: **19** V
